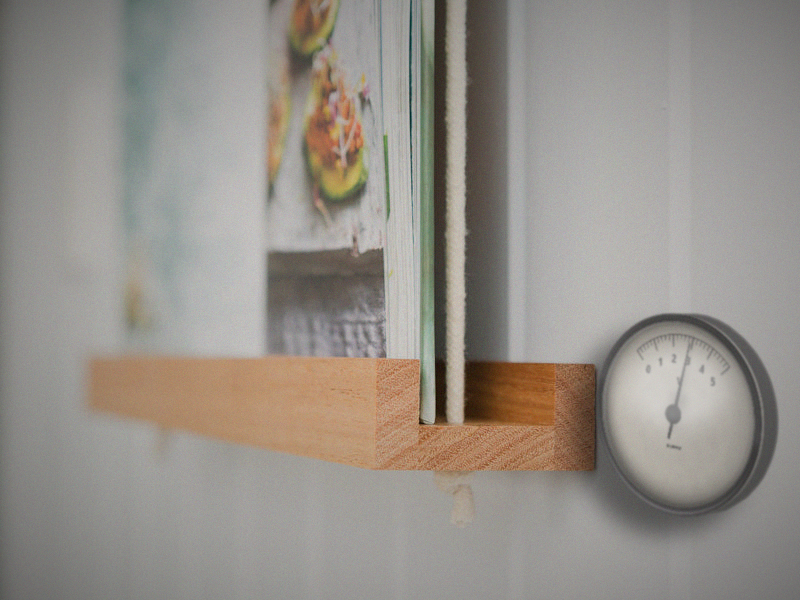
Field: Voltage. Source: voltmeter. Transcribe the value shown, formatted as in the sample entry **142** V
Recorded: **3** V
